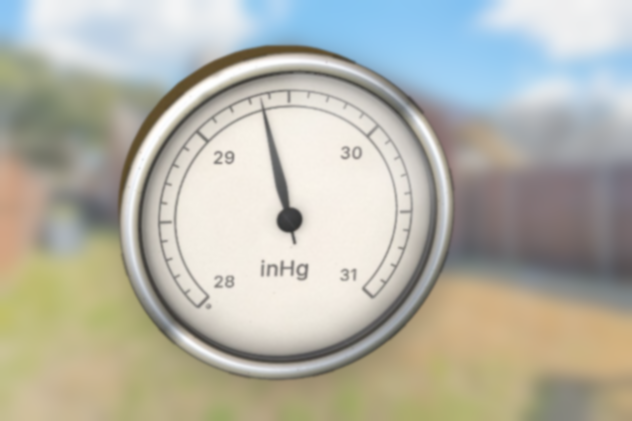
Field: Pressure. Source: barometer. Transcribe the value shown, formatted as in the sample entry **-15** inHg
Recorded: **29.35** inHg
